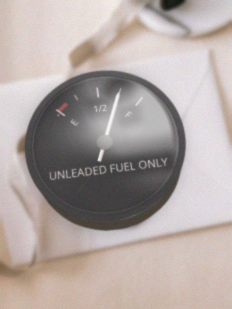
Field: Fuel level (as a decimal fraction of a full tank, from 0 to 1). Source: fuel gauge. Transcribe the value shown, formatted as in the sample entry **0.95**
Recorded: **0.75**
